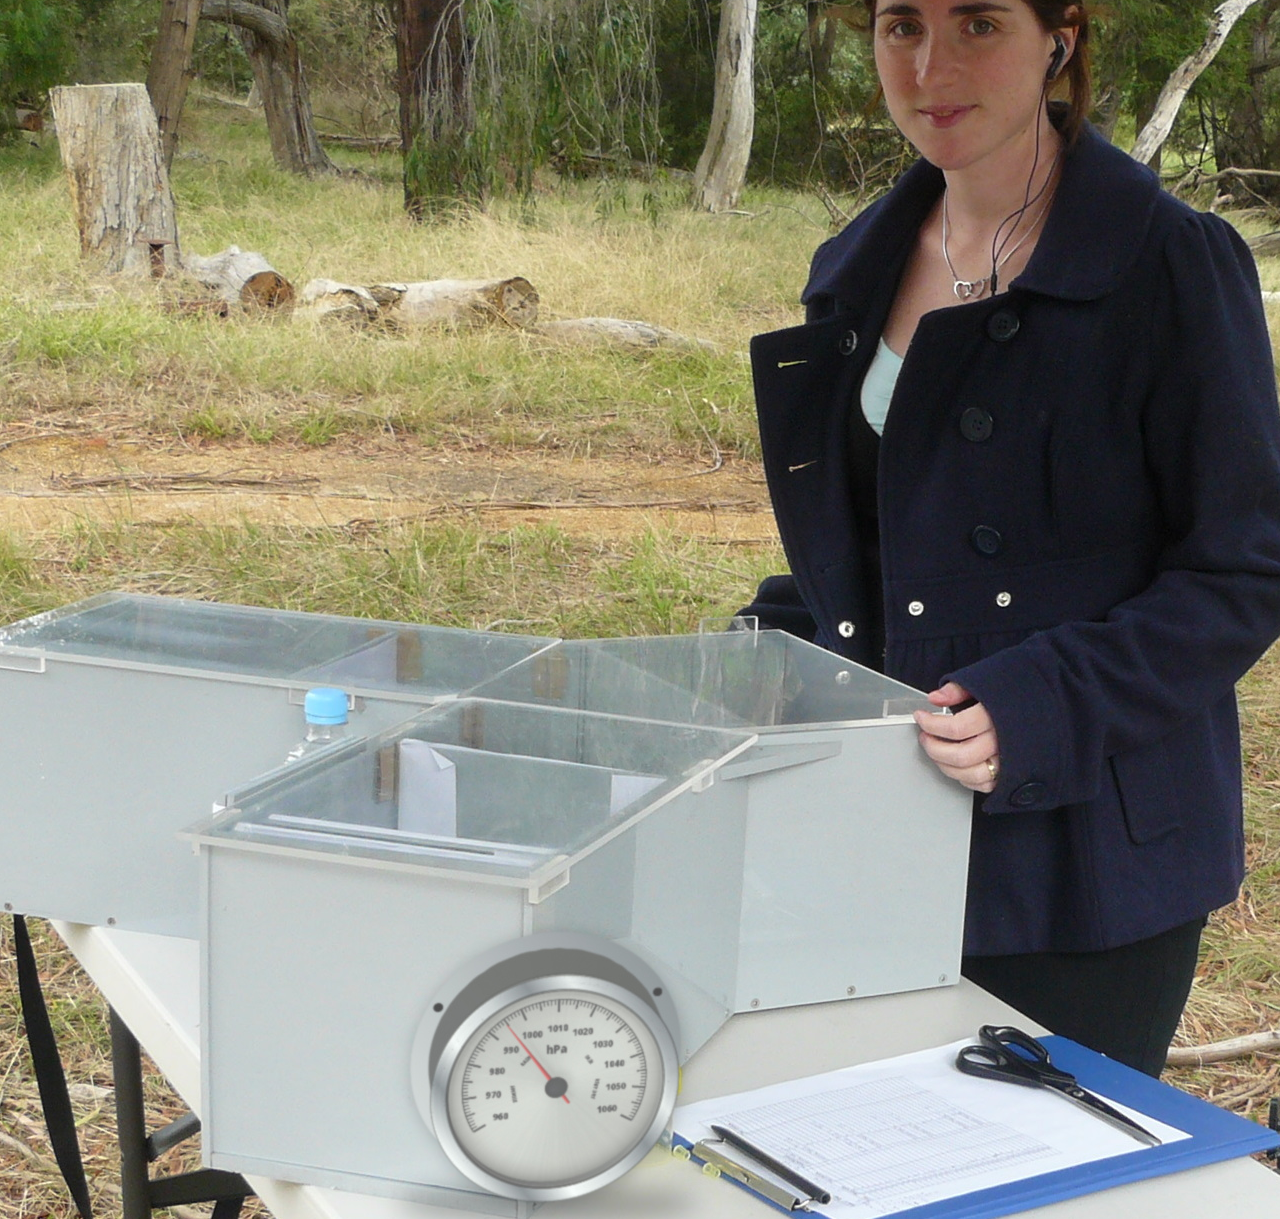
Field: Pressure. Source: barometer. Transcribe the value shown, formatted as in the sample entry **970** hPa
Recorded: **995** hPa
